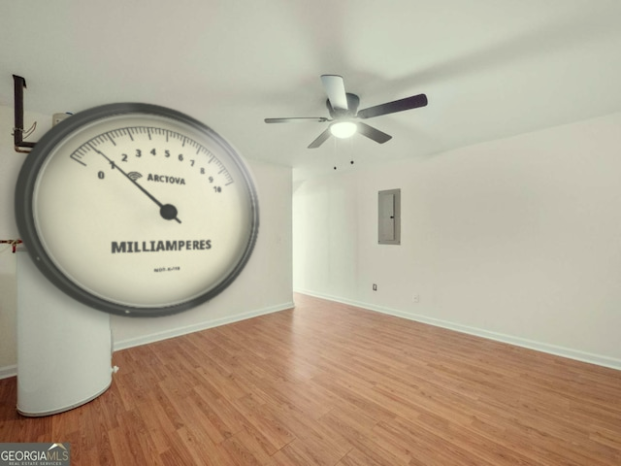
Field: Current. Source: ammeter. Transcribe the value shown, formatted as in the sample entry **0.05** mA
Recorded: **1** mA
